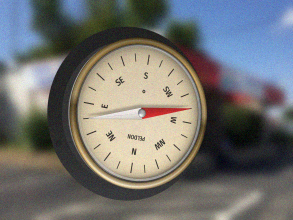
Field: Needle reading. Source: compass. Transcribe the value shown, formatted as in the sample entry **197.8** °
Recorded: **255** °
